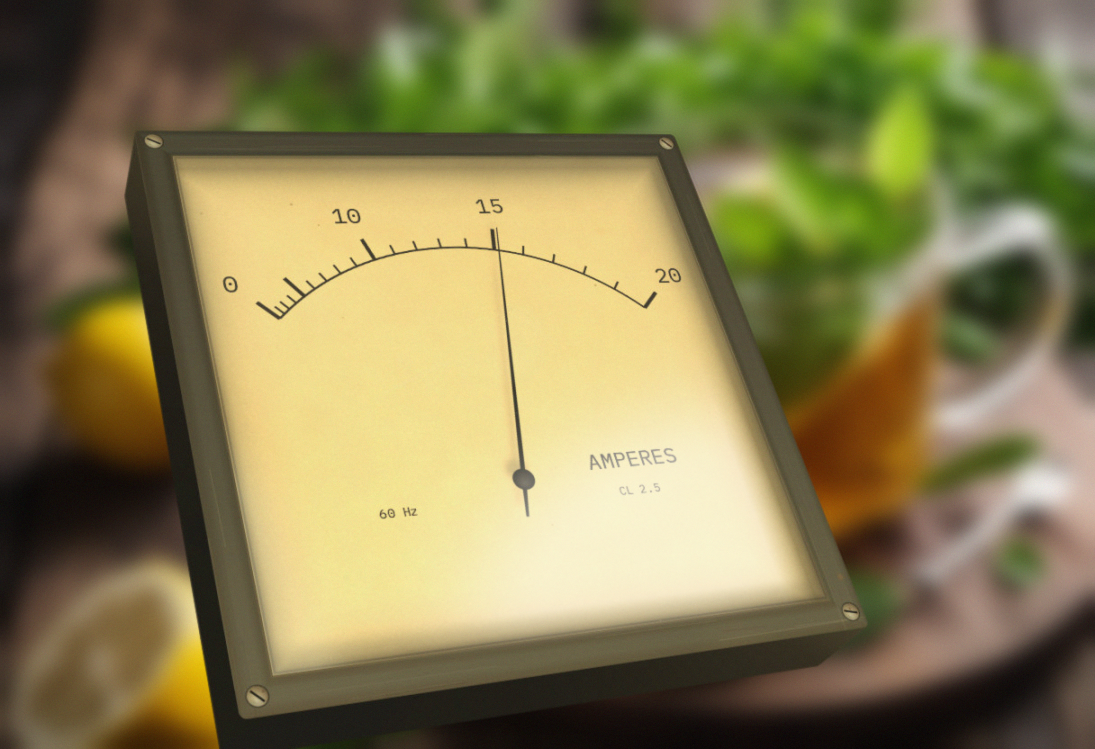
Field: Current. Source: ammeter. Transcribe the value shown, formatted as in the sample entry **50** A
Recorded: **15** A
